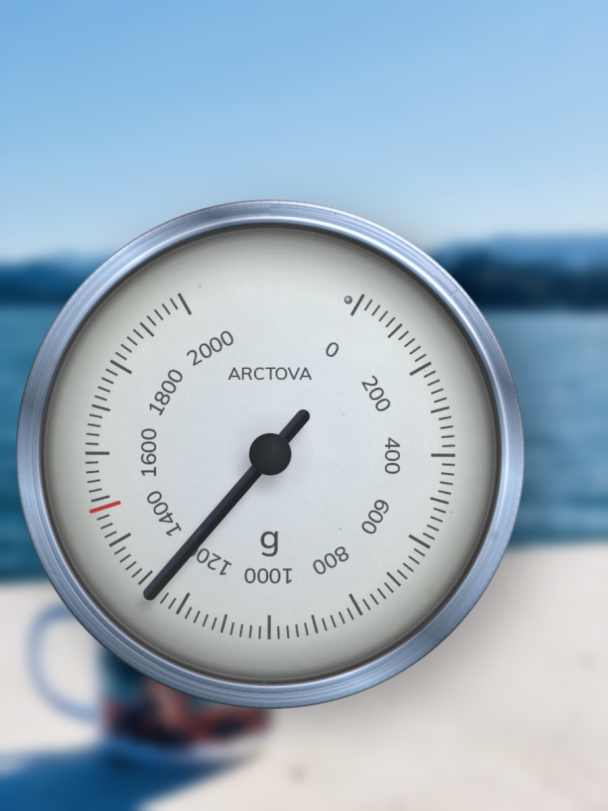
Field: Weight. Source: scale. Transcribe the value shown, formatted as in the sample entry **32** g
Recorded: **1270** g
